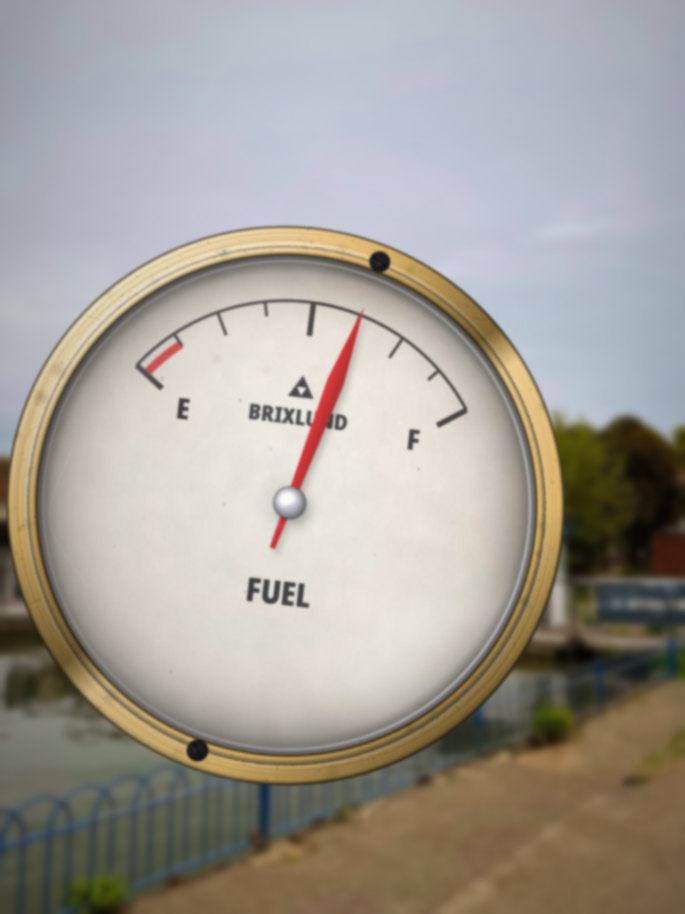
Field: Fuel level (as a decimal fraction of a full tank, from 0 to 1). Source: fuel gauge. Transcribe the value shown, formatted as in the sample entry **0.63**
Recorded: **0.625**
